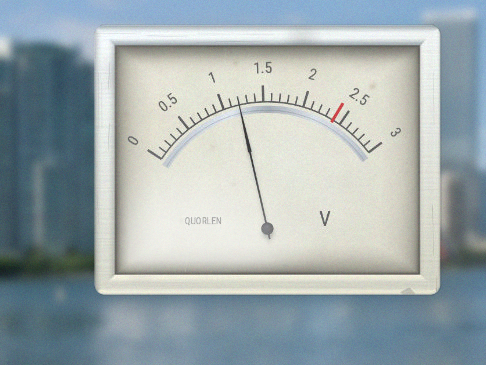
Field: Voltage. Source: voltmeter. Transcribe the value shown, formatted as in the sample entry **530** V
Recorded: **1.2** V
